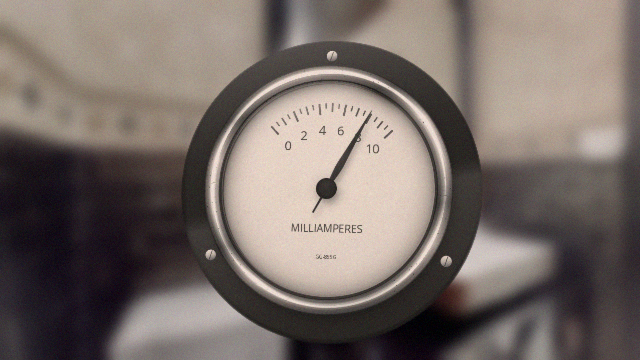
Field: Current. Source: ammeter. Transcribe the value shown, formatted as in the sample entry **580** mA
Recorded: **8** mA
